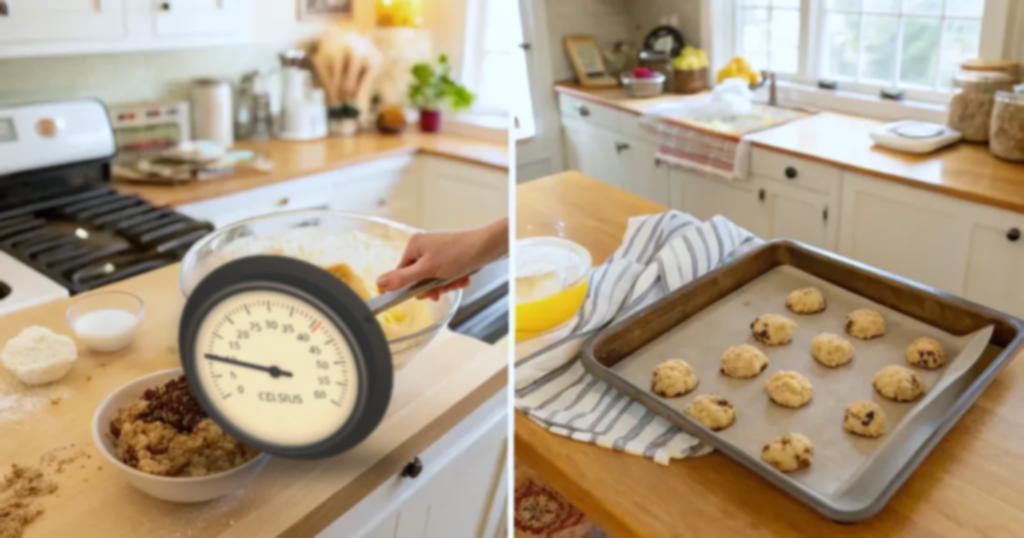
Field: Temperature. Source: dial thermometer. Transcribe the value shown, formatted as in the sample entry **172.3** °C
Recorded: **10** °C
